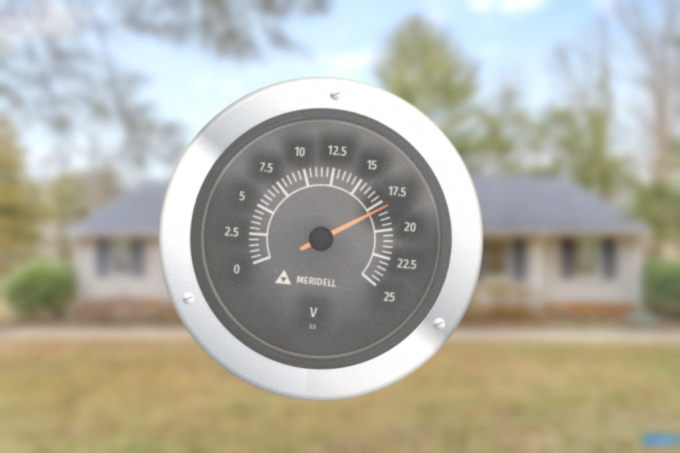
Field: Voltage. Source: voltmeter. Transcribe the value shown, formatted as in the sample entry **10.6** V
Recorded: **18** V
